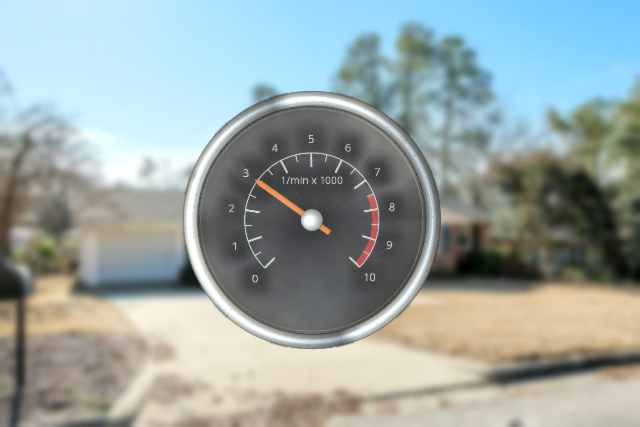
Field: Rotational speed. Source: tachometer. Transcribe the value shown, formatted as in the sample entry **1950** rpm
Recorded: **3000** rpm
